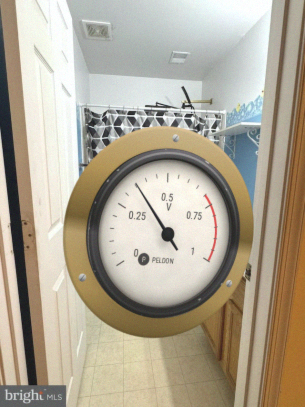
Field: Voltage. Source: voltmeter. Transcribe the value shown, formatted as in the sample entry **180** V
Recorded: **0.35** V
